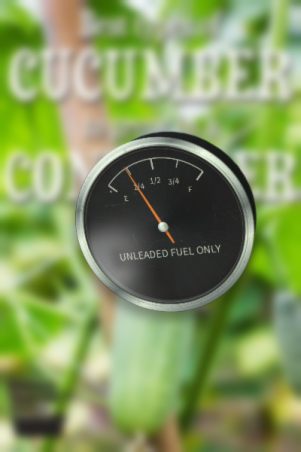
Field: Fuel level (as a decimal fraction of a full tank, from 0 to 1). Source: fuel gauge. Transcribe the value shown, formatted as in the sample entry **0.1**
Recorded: **0.25**
